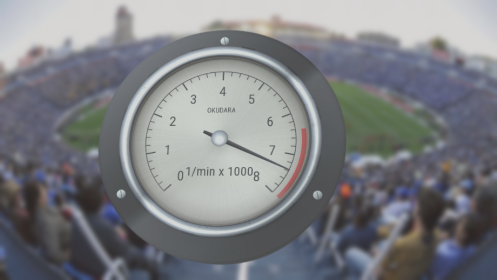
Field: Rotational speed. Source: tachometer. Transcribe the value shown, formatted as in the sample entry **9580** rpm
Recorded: **7400** rpm
